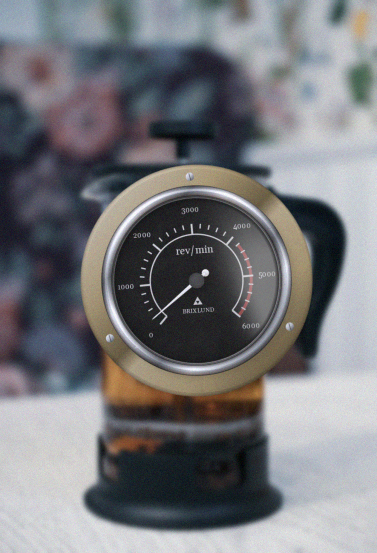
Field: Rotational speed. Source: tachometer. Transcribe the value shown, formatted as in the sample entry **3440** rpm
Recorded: **200** rpm
